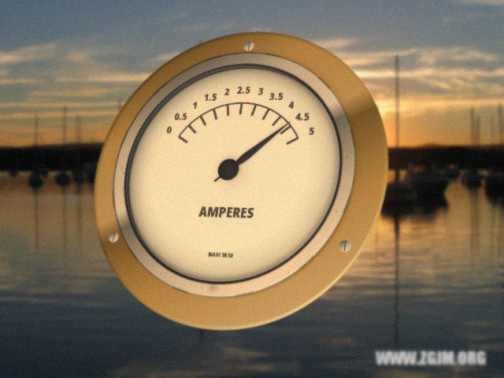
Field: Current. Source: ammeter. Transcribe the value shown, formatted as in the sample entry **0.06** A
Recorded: **4.5** A
